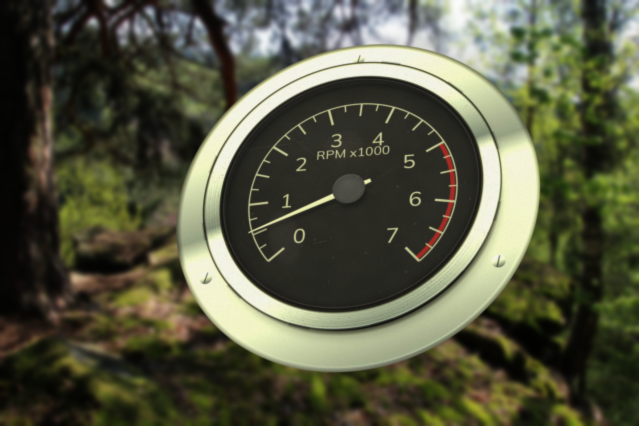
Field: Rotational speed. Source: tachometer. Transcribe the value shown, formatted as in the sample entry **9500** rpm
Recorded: **500** rpm
